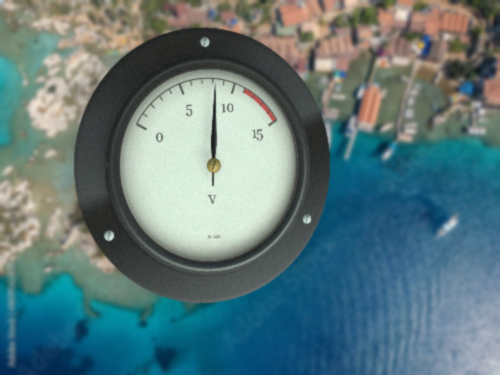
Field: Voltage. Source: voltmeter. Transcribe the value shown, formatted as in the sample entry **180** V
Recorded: **8** V
